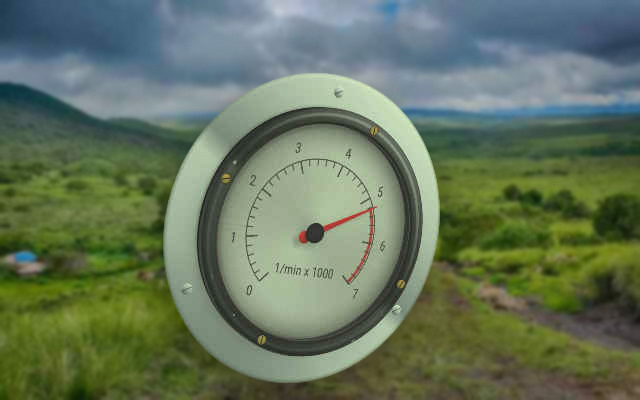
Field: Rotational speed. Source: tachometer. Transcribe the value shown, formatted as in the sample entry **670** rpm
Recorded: **5200** rpm
